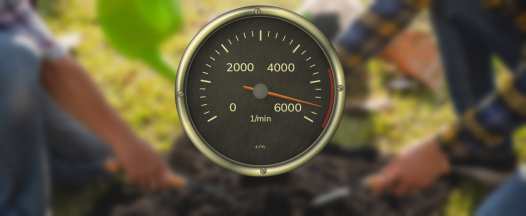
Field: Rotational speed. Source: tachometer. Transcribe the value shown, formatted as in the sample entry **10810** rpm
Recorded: **5600** rpm
